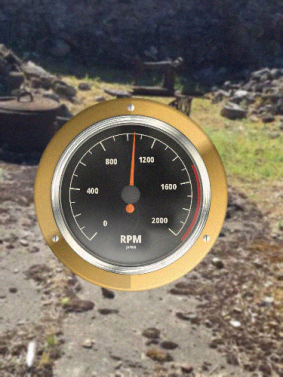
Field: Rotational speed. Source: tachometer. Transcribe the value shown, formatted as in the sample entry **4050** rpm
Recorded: **1050** rpm
